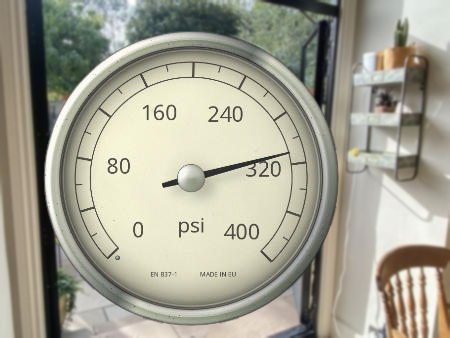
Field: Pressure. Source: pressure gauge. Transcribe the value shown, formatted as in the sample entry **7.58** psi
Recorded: **310** psi
